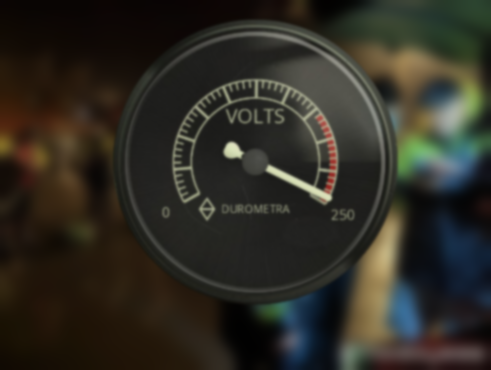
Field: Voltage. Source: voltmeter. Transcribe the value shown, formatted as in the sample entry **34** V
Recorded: **245** V
